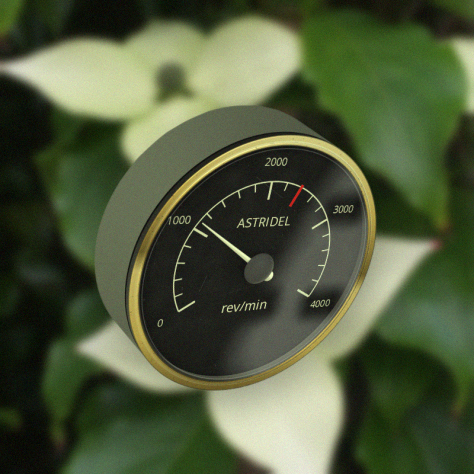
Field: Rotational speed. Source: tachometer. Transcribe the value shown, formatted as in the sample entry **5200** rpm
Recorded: **1100** rpm
